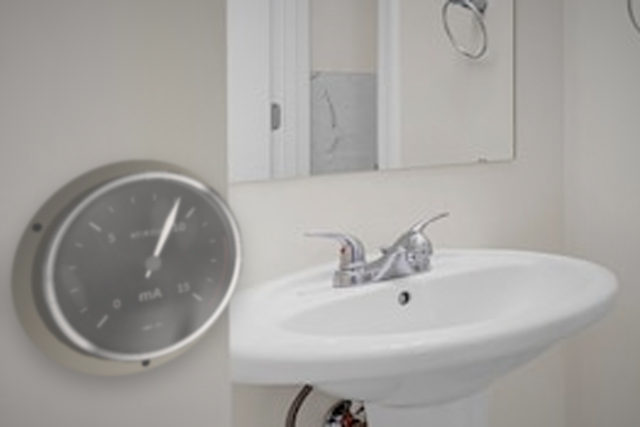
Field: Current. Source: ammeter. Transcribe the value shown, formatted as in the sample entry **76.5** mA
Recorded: **9** mA
